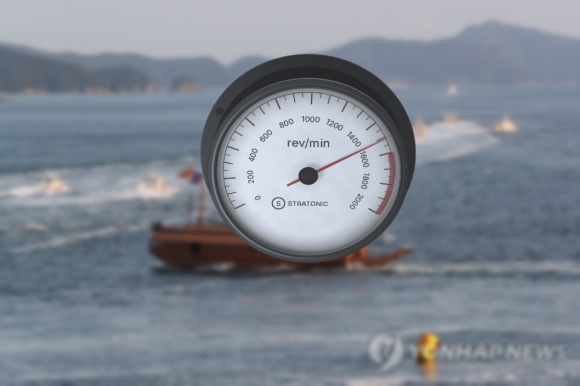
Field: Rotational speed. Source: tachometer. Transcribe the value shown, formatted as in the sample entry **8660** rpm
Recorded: **1500** rpm
